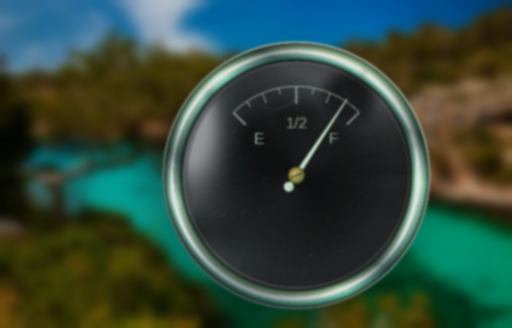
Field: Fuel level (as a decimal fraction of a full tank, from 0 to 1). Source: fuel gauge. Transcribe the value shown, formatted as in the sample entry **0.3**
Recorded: **0.875**
